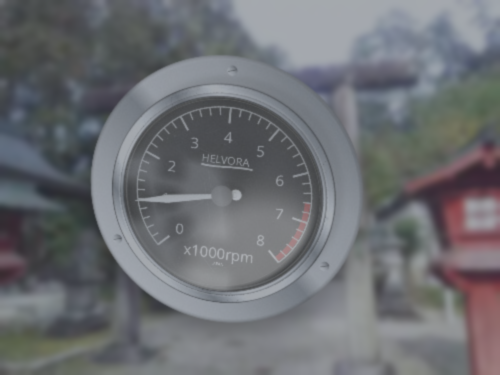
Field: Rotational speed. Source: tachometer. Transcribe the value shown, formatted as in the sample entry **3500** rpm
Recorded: **1000** rpm
